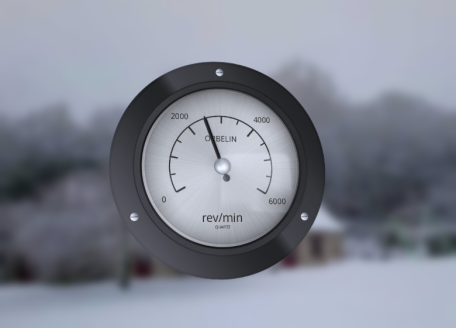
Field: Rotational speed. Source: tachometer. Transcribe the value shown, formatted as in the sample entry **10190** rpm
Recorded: **2500** rpm
